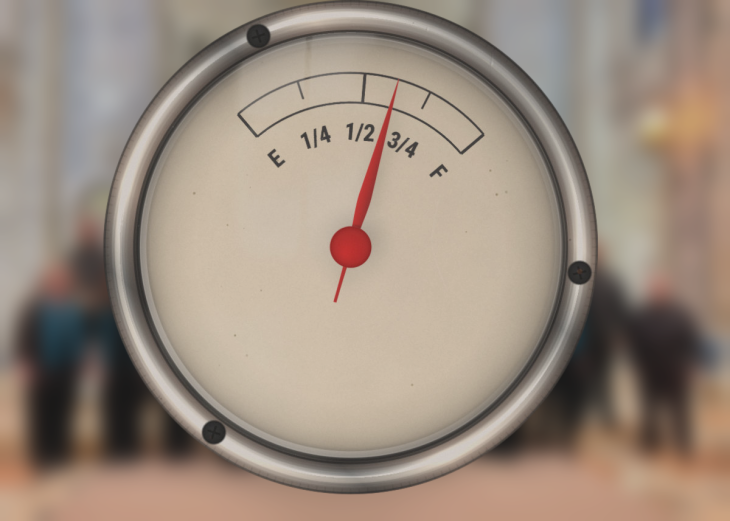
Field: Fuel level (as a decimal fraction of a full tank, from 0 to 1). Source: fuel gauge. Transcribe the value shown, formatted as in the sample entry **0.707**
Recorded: **0.625**
